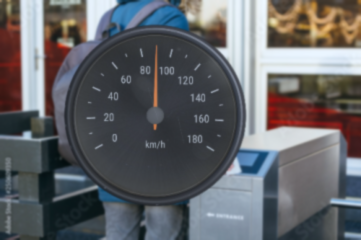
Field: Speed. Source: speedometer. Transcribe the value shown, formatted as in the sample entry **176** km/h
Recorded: **90** km/h
